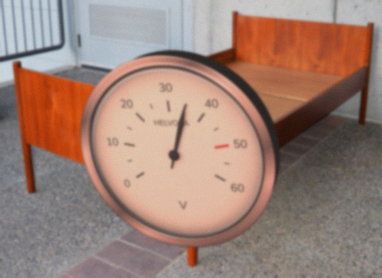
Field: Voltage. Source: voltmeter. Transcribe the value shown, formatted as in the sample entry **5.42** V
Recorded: **35** V
